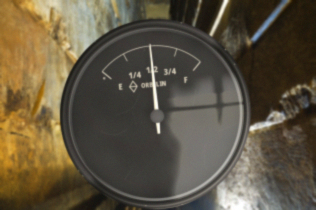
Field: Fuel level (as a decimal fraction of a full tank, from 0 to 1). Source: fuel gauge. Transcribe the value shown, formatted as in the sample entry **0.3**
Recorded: **0.5**
